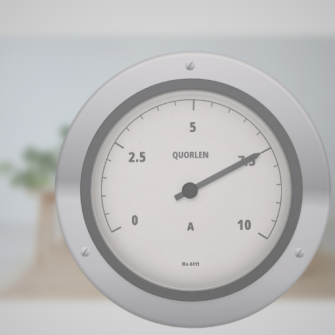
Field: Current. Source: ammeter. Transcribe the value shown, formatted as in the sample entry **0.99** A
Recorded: **7.5** A
